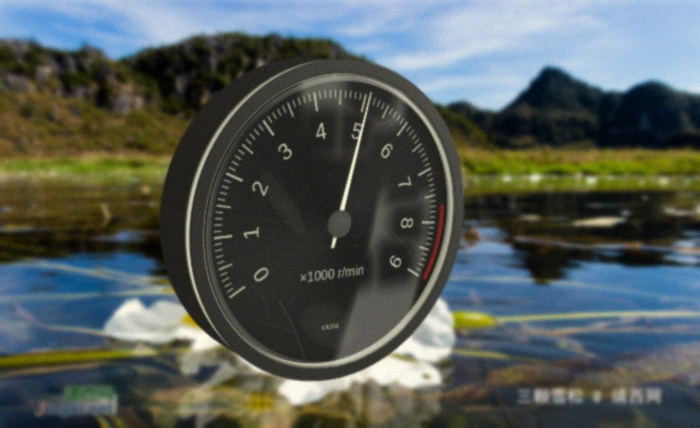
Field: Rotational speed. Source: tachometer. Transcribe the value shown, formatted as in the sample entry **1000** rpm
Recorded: **5000** rpm
